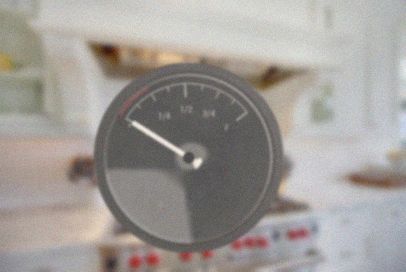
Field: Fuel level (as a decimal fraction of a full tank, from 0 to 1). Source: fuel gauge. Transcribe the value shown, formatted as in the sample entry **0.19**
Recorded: **0**
